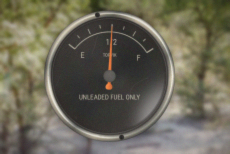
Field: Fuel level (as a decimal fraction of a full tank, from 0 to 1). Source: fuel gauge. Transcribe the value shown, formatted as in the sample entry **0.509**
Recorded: **0.5**
